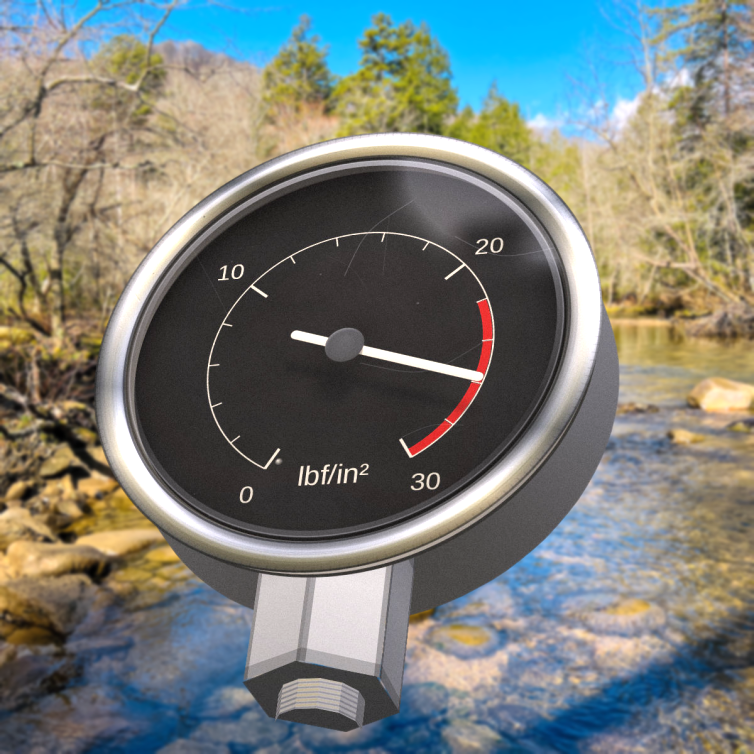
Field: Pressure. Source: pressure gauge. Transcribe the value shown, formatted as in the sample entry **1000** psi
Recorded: **26** psi
